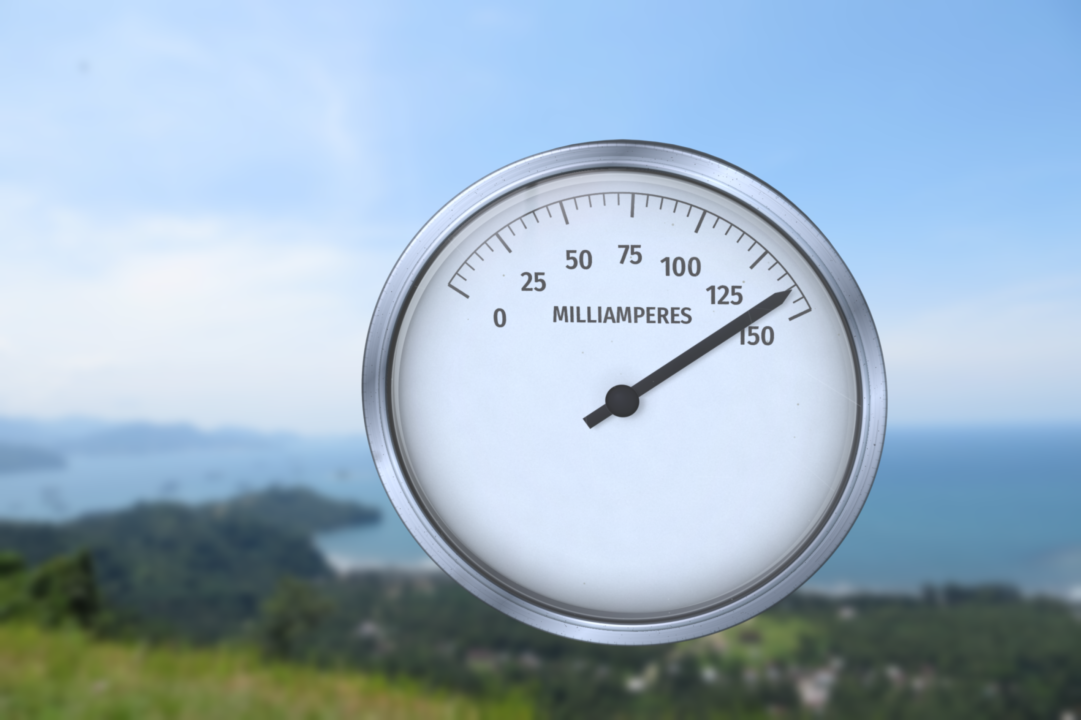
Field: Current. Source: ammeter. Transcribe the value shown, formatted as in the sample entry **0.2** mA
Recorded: **140** mA
